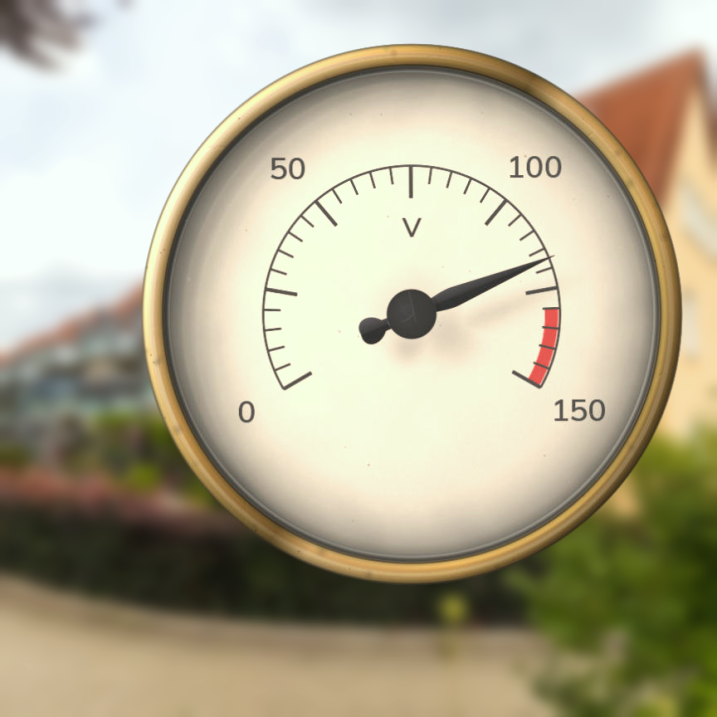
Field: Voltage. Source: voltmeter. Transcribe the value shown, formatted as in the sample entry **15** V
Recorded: **117.5** V
